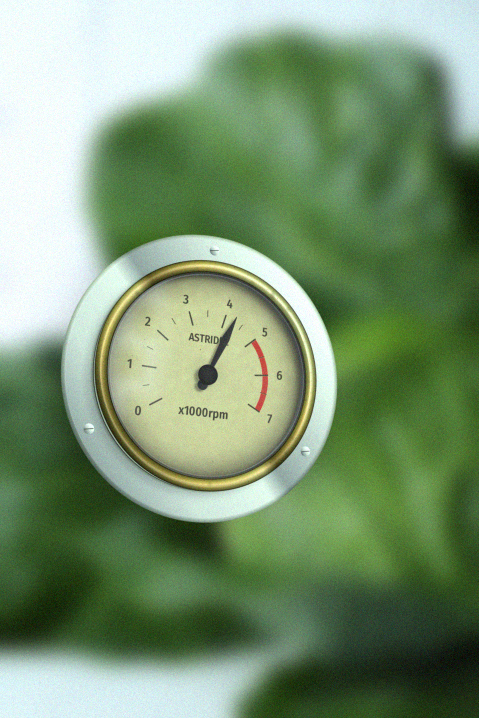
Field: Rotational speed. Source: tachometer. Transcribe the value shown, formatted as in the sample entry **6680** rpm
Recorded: **4250** rpm
